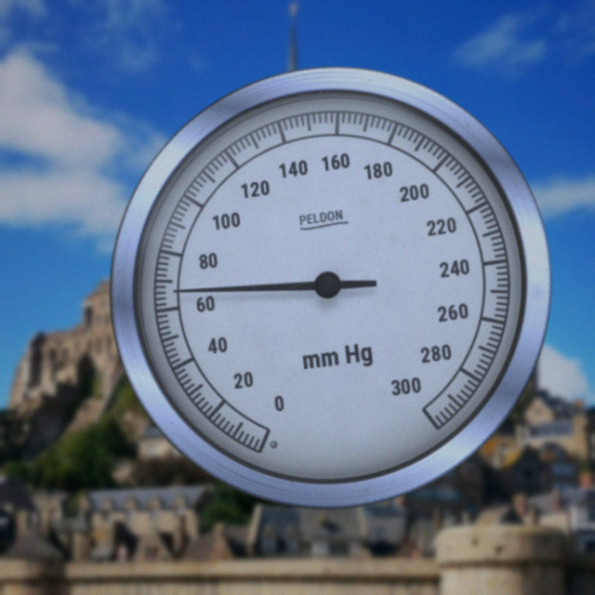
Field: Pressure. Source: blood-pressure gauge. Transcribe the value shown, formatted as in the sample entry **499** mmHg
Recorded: **66** mmHg
